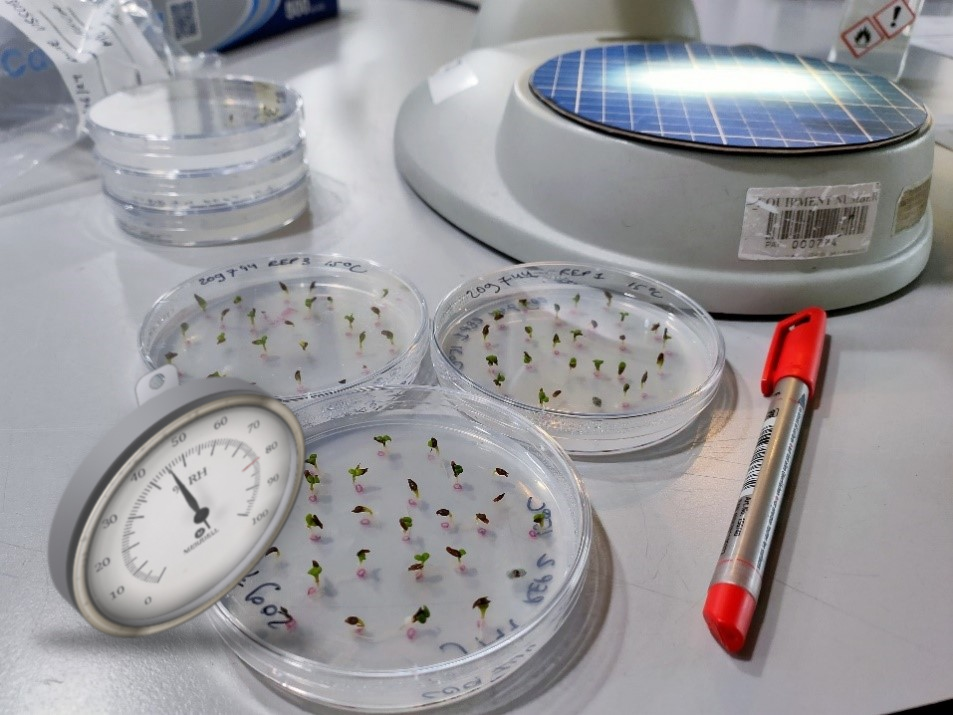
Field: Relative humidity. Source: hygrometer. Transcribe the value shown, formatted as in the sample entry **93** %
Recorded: **45** %
